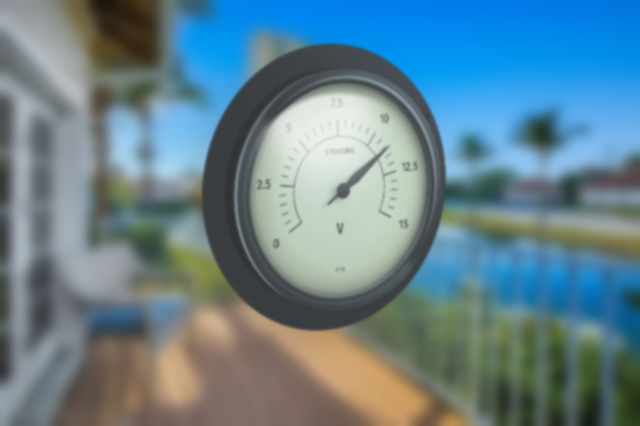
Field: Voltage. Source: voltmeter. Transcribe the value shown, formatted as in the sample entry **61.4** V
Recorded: **11** V
